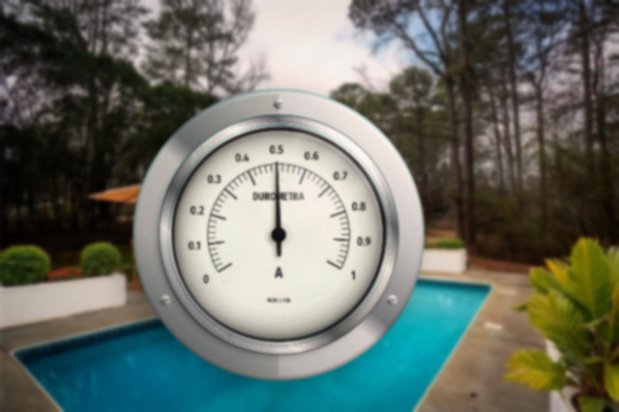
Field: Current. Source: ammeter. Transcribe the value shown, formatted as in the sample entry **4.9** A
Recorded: **0.5** A
